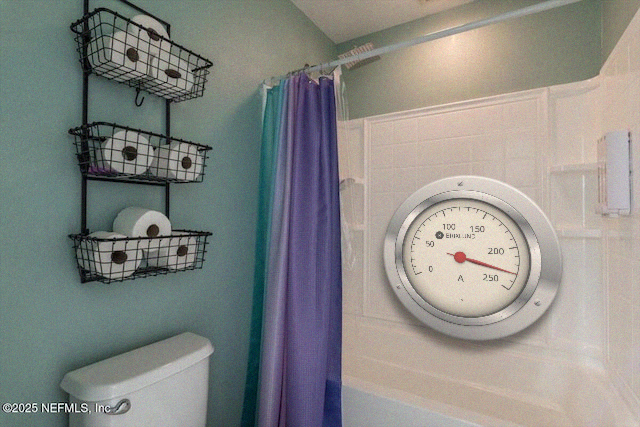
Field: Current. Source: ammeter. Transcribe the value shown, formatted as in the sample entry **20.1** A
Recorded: **230** A
